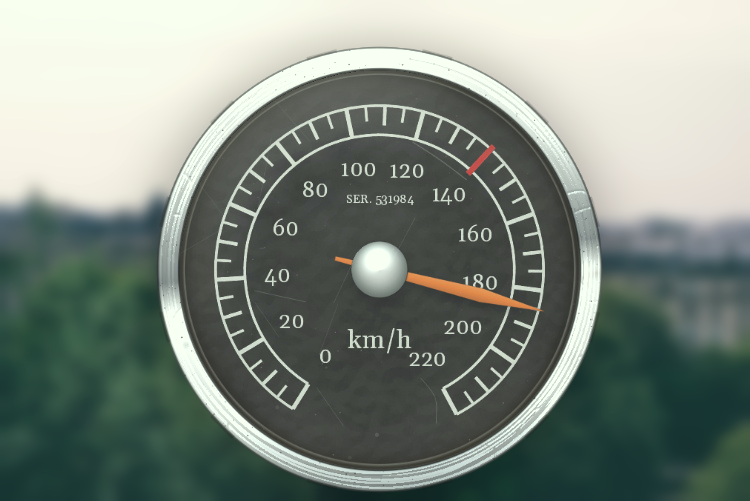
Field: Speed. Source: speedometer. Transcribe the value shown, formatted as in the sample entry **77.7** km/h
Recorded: **185** km/h
